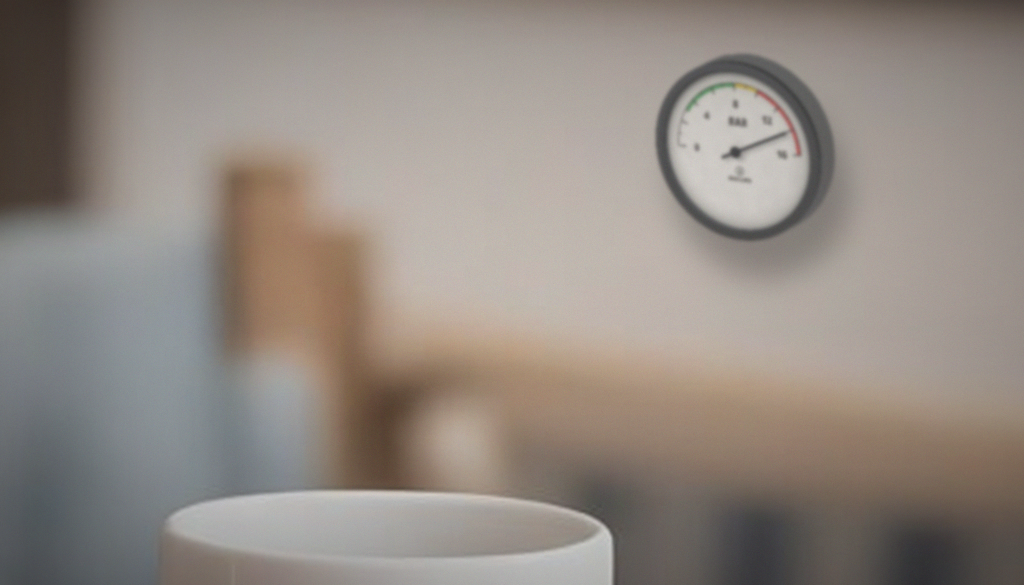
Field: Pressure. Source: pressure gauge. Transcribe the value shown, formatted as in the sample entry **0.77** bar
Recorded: **14** bar
